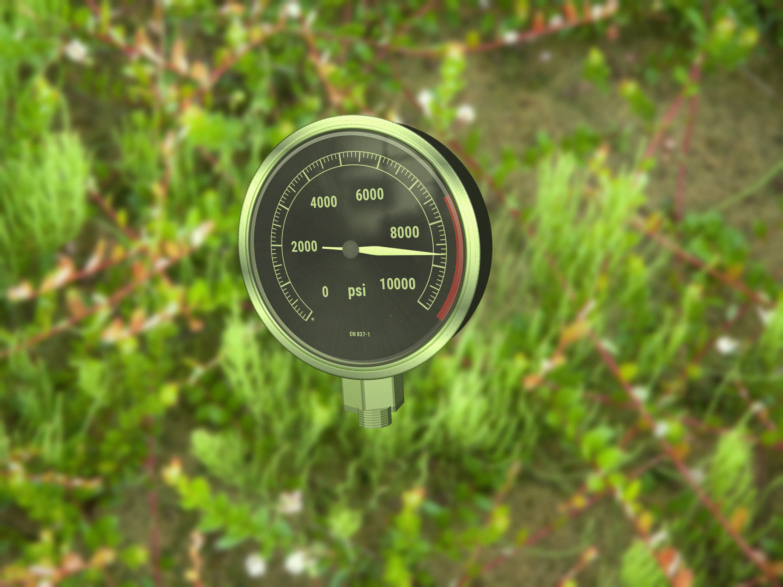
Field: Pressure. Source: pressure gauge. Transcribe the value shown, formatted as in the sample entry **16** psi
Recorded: **8700** psi
